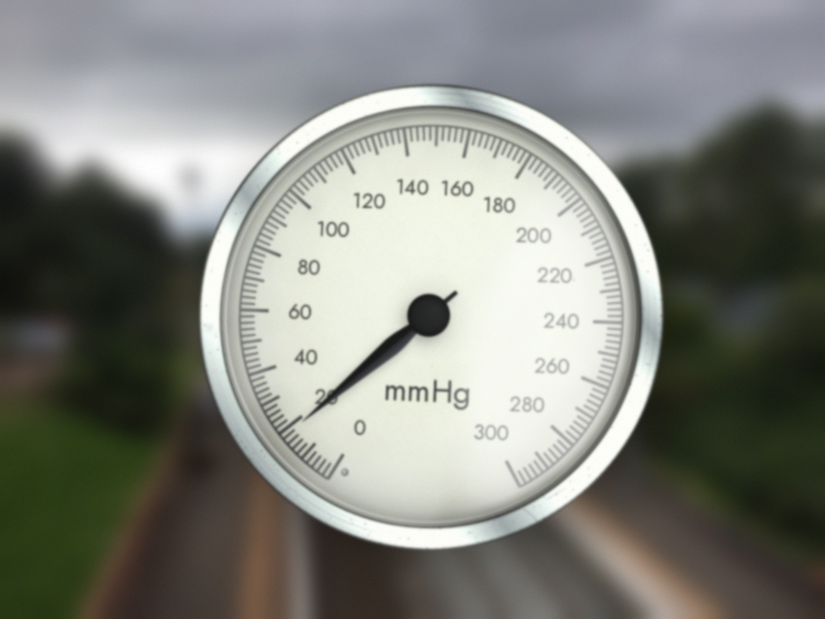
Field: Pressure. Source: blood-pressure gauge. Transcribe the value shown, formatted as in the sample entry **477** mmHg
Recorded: **18** mmHg
